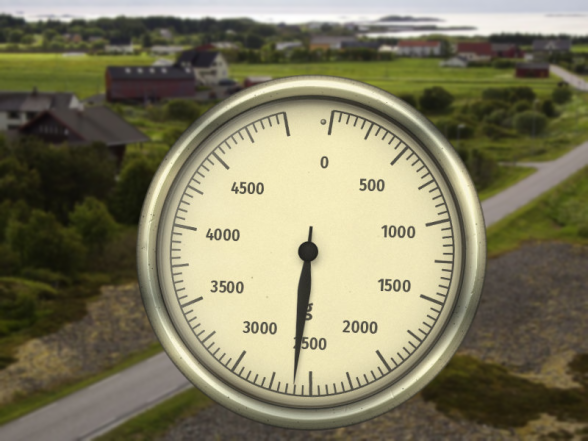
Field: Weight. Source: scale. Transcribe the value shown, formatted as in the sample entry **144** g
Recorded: **2600** g
